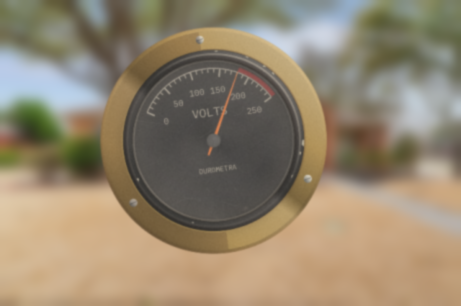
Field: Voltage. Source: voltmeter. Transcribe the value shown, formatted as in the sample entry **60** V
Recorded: **180** V
